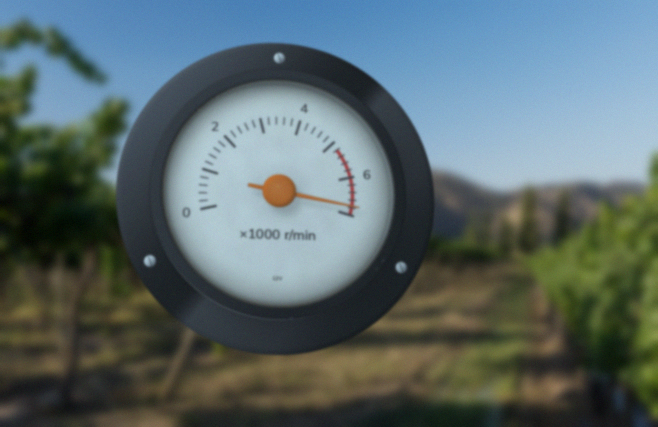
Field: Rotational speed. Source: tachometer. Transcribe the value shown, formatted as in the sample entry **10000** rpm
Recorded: **6800** rpm
